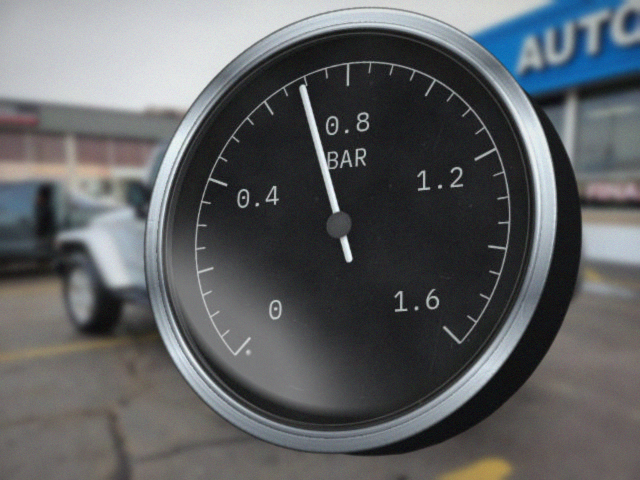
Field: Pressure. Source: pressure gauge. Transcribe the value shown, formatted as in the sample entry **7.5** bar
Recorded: **0.7** bar
